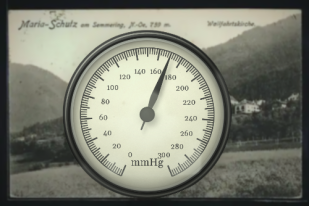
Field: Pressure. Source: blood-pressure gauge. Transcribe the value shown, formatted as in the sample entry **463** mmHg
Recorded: **170** mmHg
